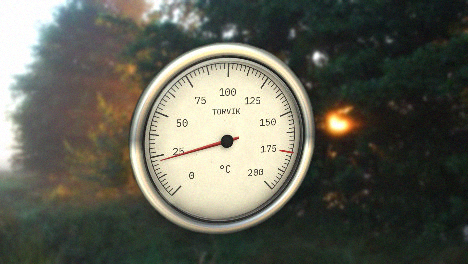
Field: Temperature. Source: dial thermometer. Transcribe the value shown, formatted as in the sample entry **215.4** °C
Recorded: **22.5** °C
